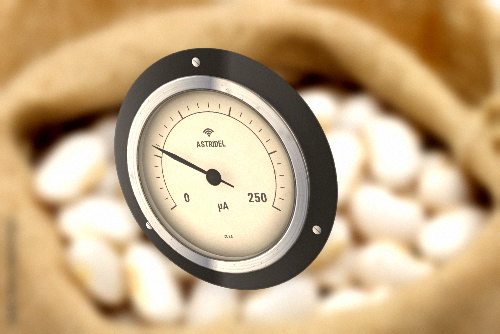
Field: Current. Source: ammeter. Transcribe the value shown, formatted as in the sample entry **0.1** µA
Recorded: **60** µA
